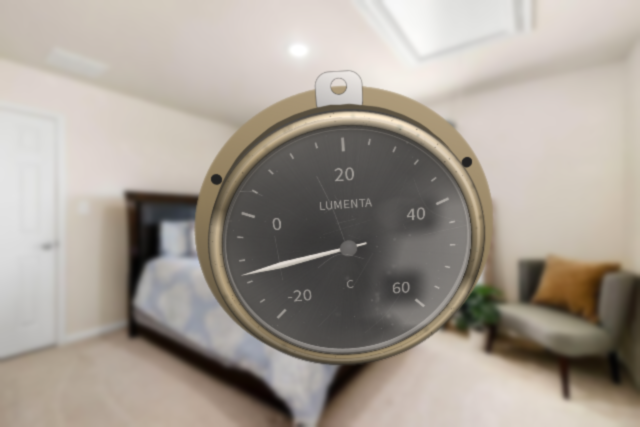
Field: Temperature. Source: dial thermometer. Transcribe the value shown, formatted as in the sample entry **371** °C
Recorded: **-10** °C
